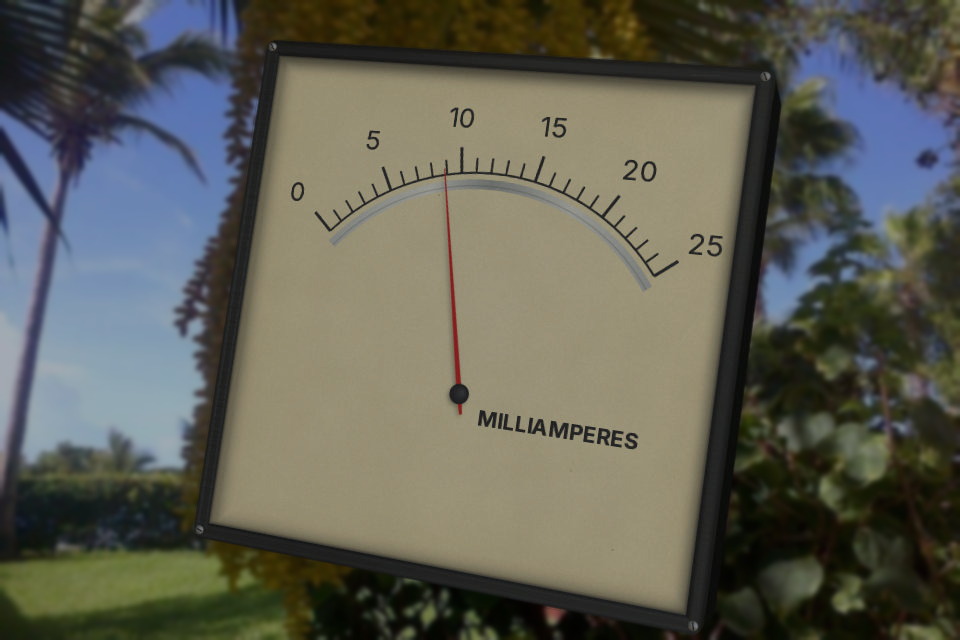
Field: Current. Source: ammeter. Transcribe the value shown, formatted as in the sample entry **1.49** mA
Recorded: **9** mA
